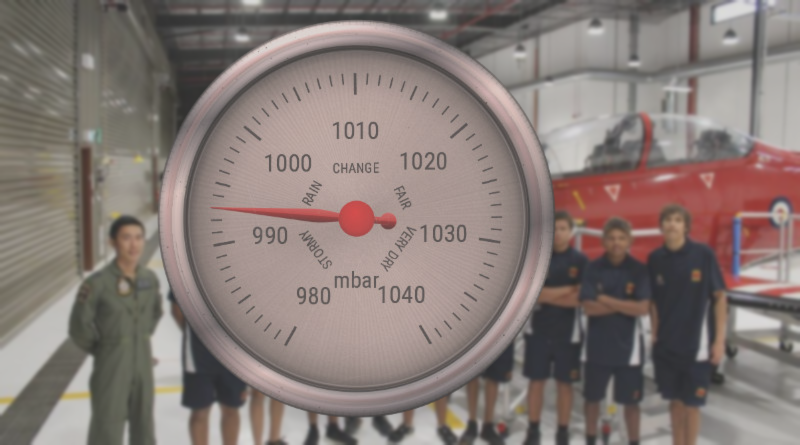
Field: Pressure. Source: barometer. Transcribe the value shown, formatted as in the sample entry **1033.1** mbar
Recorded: **993** mbar
